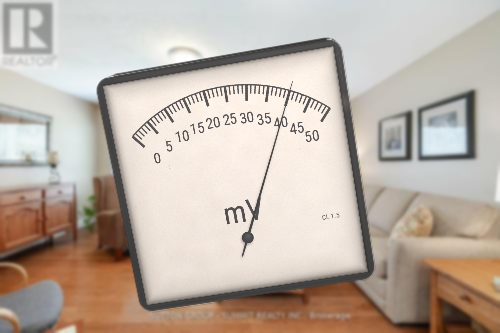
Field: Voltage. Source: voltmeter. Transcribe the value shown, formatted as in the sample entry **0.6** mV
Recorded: **40** mV
